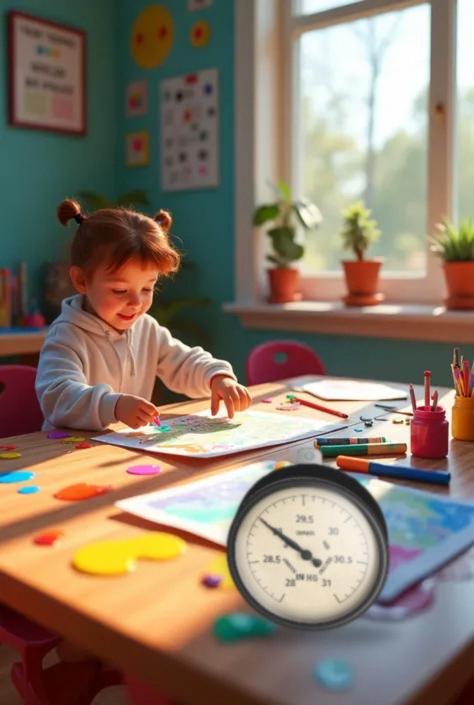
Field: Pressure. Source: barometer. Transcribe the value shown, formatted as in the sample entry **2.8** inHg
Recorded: **29** inHg
